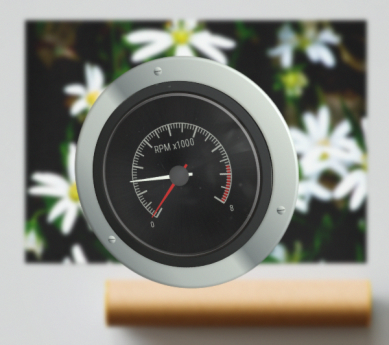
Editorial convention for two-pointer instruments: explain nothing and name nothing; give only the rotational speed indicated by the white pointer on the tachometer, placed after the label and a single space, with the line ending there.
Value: 1500 rpm
